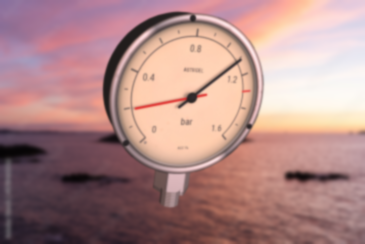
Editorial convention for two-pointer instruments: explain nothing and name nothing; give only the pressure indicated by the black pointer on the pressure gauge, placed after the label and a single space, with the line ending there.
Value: 1.1 bar
